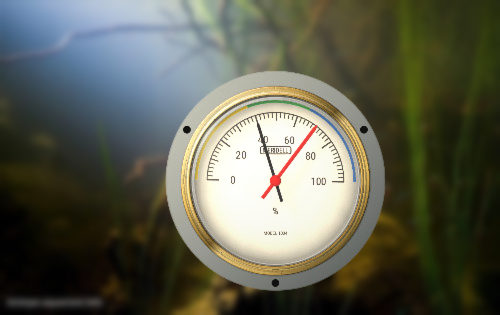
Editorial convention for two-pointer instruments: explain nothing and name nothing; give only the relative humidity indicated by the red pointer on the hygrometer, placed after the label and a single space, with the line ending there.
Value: 70 %
